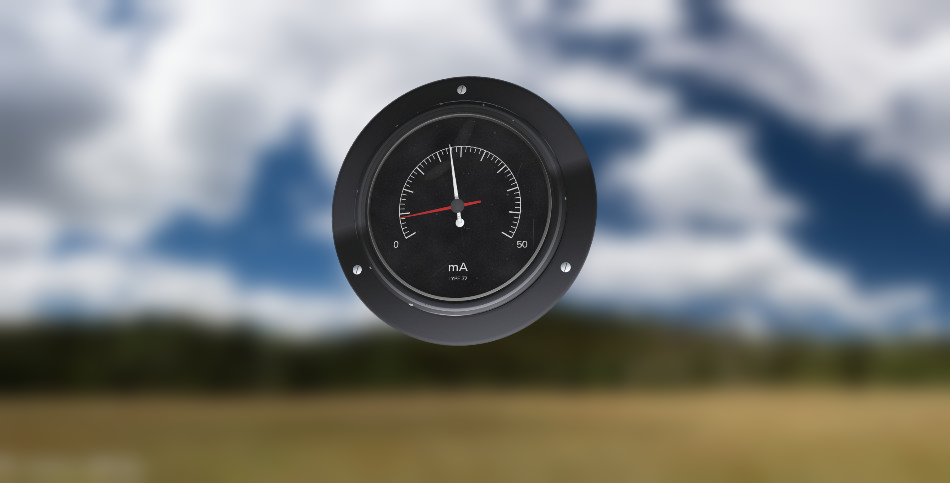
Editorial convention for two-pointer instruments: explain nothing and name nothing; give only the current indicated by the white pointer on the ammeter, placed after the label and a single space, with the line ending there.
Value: 23 mA
